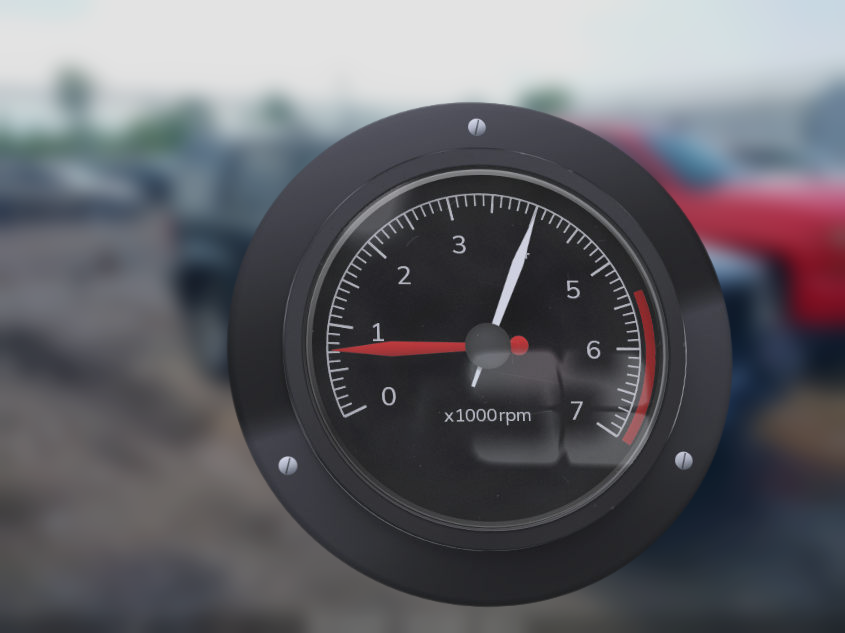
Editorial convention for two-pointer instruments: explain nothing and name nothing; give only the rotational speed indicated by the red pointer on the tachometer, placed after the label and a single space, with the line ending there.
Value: 700 rpm
